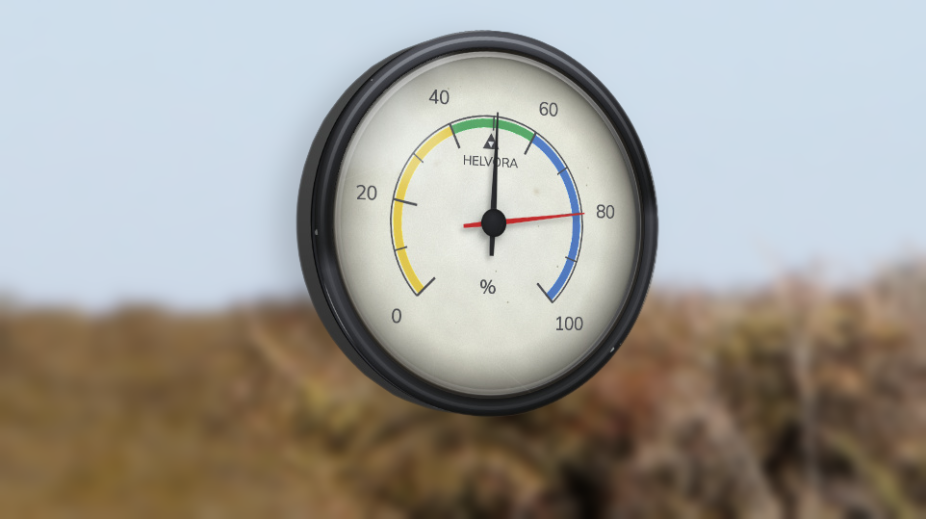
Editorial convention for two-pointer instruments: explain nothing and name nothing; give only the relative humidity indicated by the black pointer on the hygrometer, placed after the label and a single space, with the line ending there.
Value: 50 %
